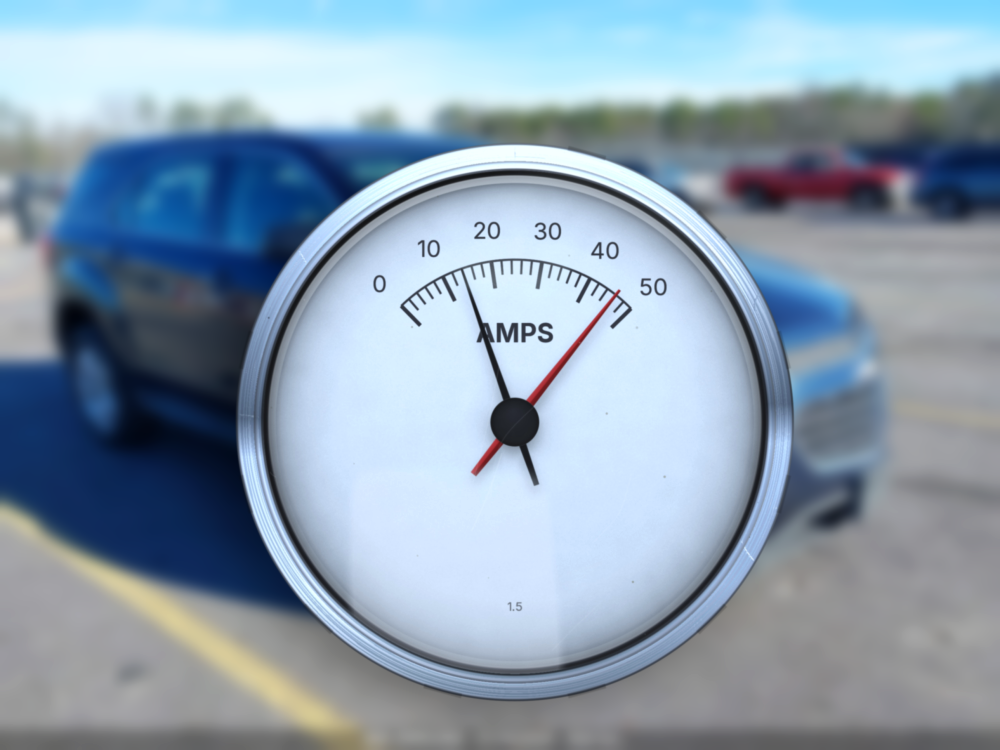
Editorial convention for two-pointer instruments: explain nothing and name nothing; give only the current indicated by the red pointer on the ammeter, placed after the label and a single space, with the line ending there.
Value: 46 A
